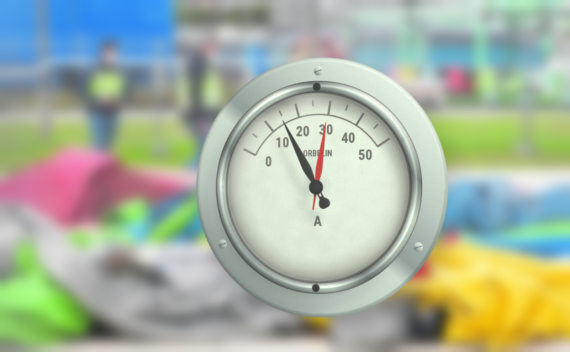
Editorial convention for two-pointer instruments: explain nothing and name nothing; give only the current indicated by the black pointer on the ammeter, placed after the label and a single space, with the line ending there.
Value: 15 A
